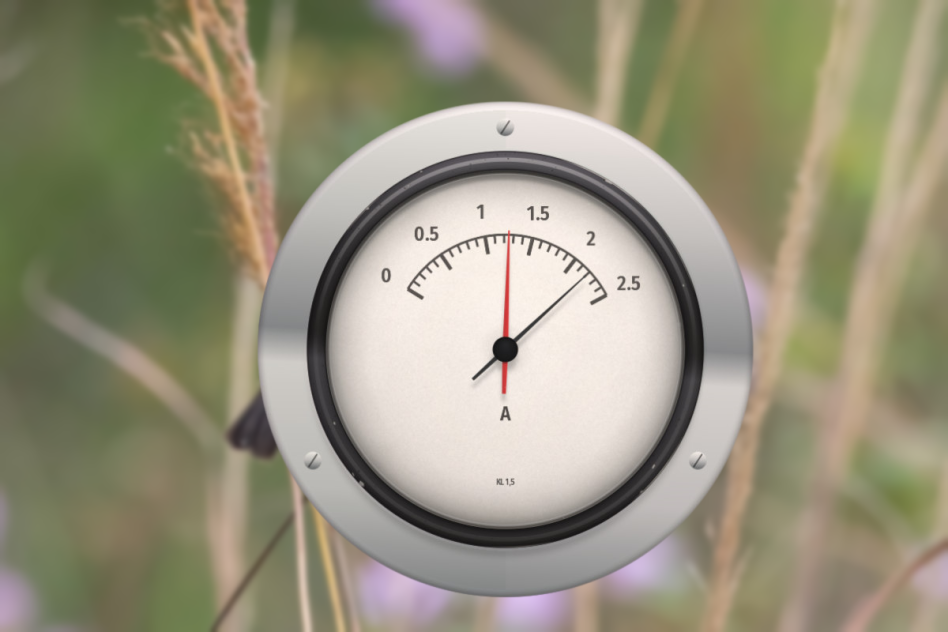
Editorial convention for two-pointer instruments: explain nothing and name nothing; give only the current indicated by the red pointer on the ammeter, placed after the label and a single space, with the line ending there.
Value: 1.25 A
